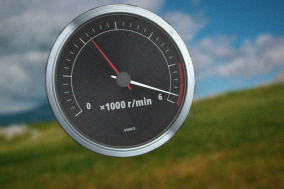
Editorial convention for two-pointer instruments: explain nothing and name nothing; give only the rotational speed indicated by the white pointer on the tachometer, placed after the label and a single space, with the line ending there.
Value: 5800 rpm
